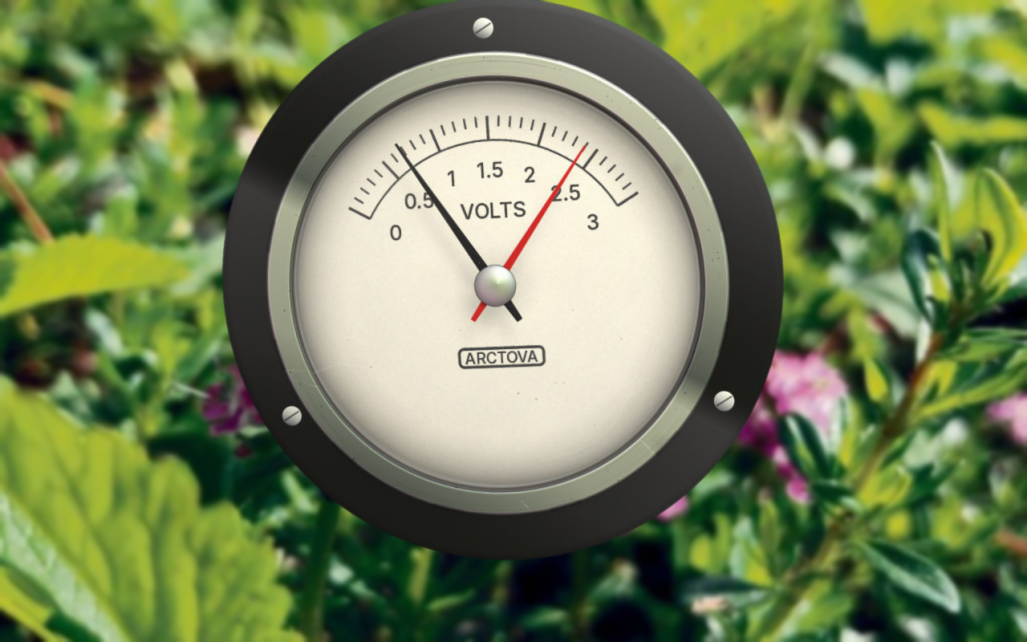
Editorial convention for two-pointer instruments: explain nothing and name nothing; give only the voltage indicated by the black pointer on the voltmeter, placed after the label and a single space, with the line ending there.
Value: 0.7 V
